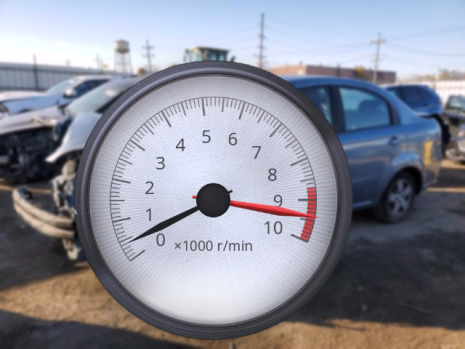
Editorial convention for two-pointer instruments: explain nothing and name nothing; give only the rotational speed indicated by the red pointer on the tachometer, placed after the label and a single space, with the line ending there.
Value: 9400 rpm
